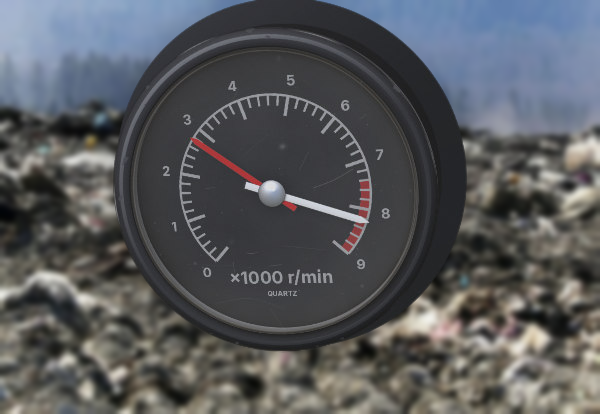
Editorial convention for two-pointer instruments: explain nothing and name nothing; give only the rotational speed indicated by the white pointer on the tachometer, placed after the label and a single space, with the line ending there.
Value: 8200 rpm
